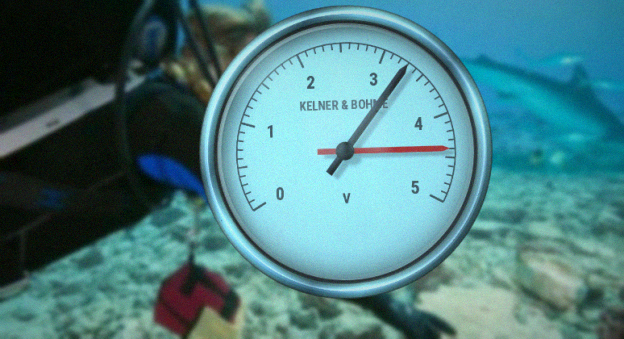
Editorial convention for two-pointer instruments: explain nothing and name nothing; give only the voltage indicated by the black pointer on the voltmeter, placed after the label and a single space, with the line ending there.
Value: 3.3 V
